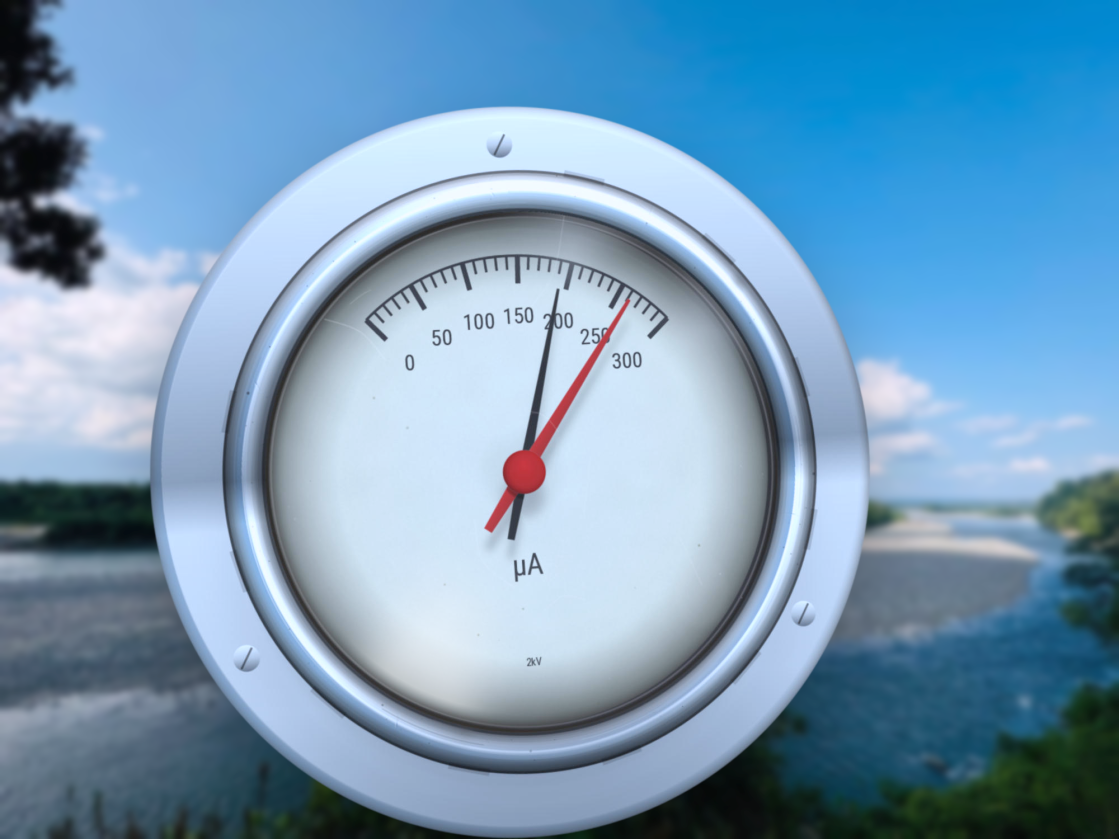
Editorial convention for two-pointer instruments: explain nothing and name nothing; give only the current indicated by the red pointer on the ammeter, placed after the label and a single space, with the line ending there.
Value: 260 µA
